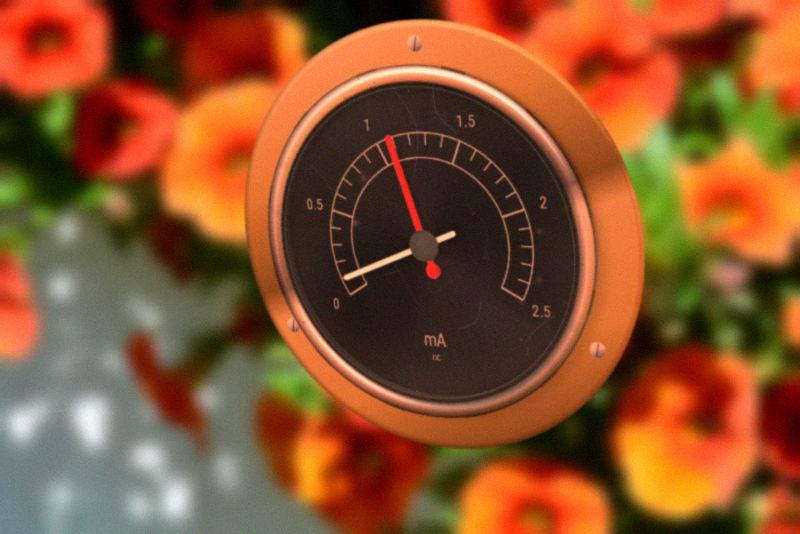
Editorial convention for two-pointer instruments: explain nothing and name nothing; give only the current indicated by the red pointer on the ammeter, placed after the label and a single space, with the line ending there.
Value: 1.1 mA
